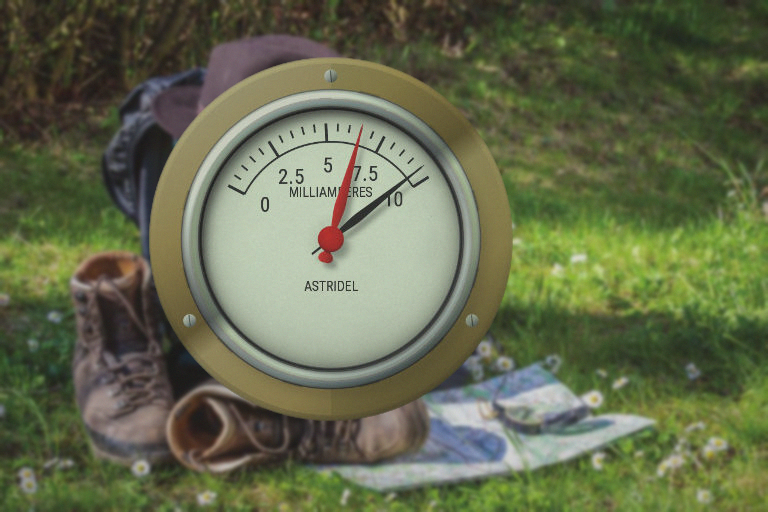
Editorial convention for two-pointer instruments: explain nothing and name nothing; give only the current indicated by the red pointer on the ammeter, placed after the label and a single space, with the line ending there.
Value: 6.5 mA
